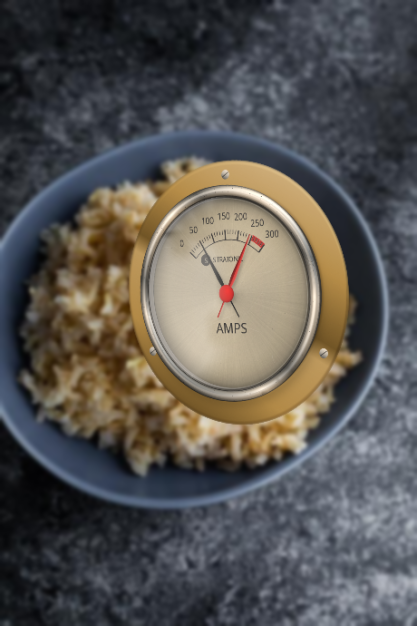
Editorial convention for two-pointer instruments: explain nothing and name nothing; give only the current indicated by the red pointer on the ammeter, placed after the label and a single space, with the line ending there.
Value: 250 A
